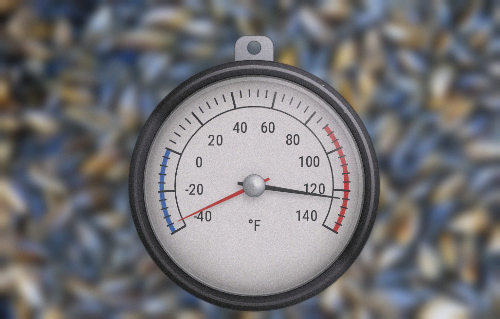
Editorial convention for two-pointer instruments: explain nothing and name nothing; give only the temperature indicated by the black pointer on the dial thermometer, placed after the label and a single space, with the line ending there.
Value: 124 °F
